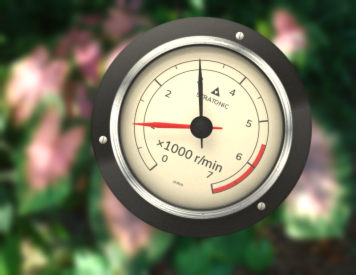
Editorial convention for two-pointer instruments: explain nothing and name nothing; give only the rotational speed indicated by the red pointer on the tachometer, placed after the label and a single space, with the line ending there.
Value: 1000 rpm
